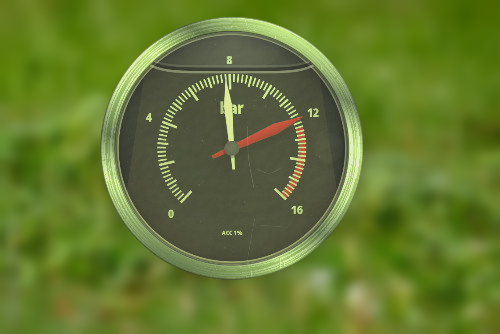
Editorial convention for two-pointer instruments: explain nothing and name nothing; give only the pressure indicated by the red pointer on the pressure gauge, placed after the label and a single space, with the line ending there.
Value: 12 bar
